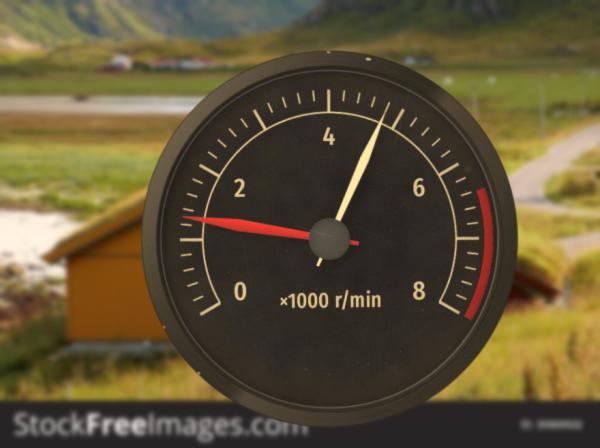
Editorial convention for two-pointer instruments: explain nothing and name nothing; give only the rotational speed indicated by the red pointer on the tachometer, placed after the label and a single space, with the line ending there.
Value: 1300 rpm
